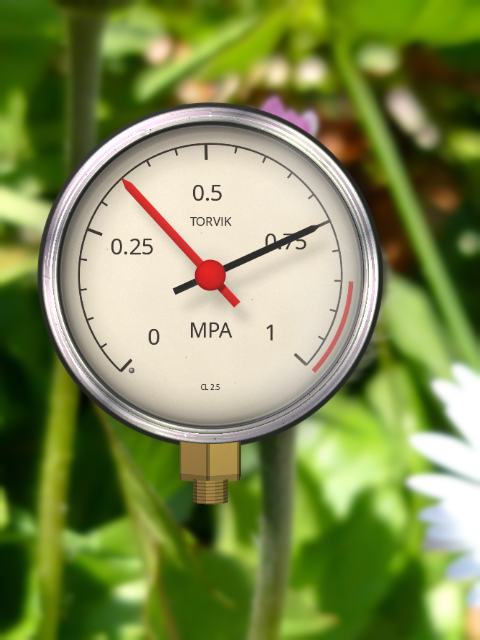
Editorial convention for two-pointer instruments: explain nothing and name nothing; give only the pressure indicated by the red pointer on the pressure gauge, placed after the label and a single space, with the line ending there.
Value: 0.35 MPa
